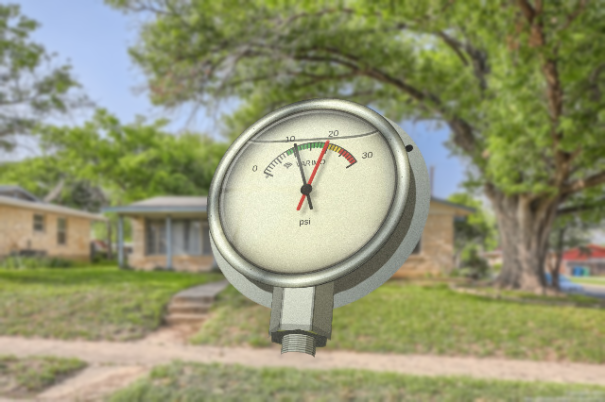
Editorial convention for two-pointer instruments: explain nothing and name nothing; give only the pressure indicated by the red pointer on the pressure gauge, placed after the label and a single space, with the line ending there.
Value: 20 psi
